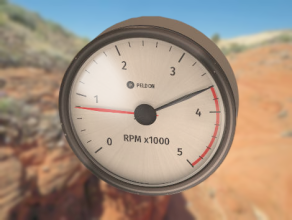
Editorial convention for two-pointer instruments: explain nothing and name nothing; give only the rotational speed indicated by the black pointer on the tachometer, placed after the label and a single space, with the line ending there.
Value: 3600 rpm
